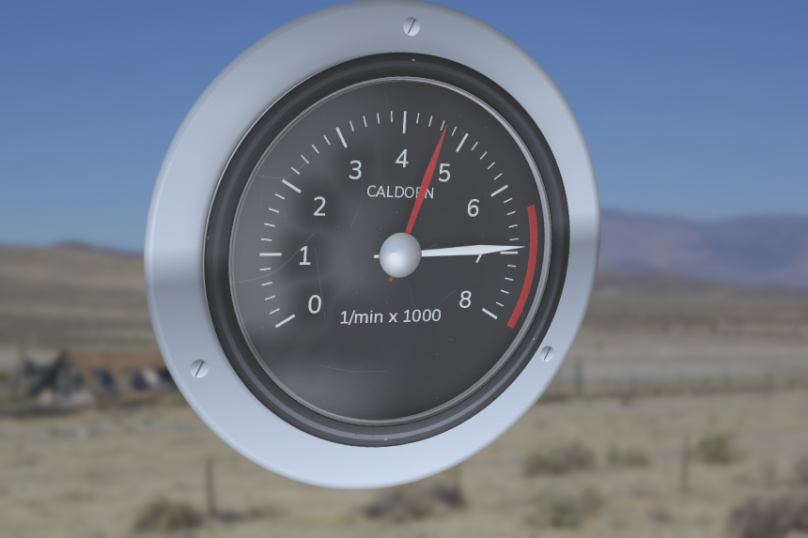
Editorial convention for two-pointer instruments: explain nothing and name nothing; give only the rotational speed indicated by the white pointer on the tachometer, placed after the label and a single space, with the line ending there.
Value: 6900 rpm
